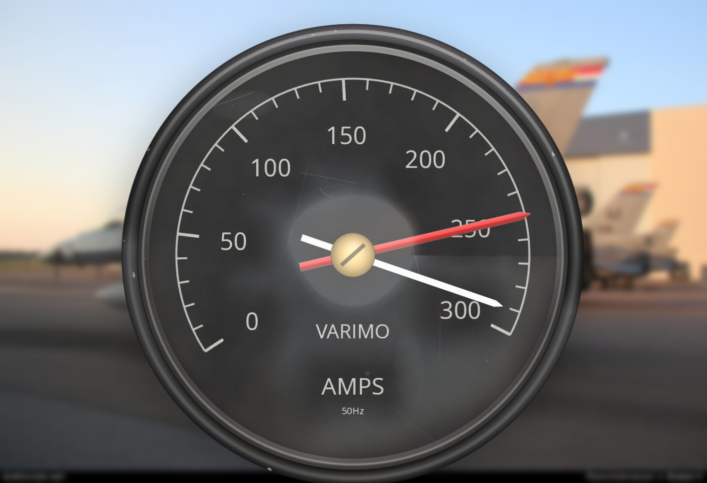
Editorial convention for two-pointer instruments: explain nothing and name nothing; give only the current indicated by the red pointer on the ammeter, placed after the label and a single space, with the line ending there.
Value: 250 A
